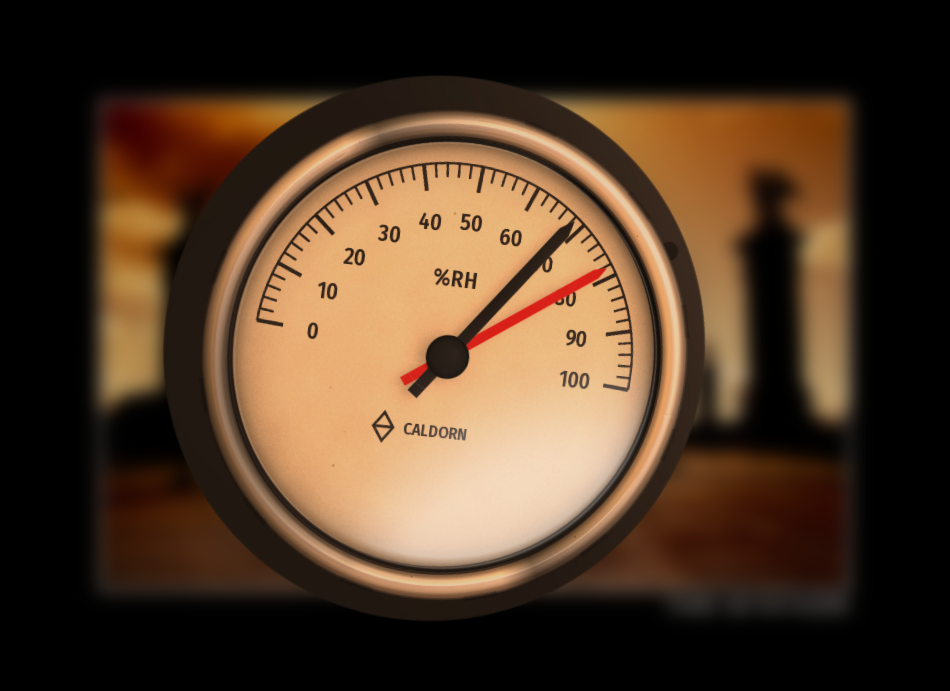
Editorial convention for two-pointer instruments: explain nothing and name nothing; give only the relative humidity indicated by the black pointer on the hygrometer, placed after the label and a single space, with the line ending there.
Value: 68 %
